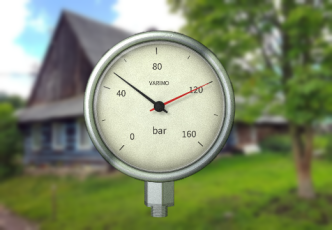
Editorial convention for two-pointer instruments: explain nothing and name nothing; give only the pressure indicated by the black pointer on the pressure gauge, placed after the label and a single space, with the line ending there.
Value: 50 bar
